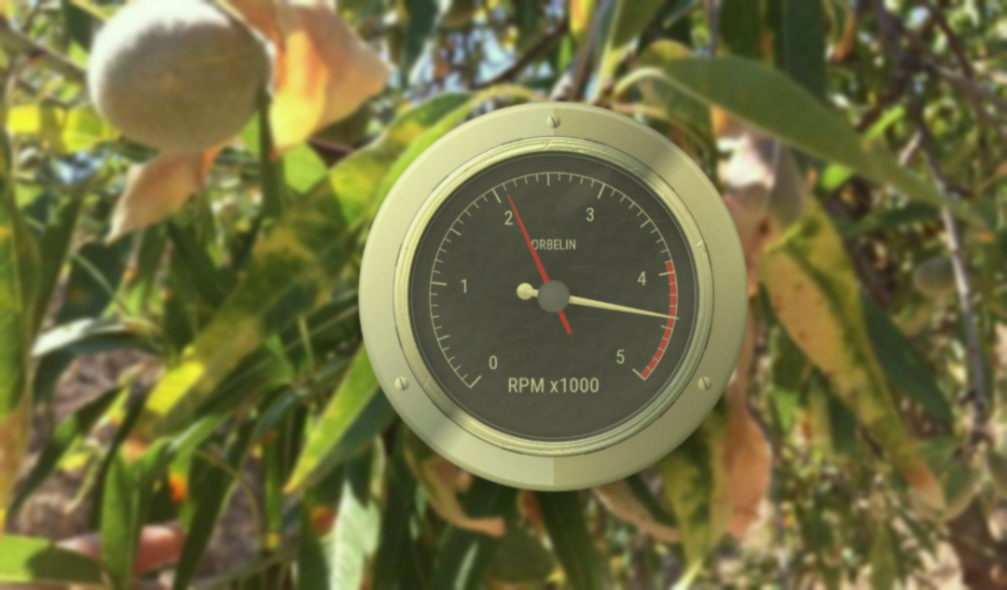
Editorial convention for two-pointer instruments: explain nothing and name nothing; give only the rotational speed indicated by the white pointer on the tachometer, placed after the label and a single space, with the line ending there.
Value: 4400 rpm
